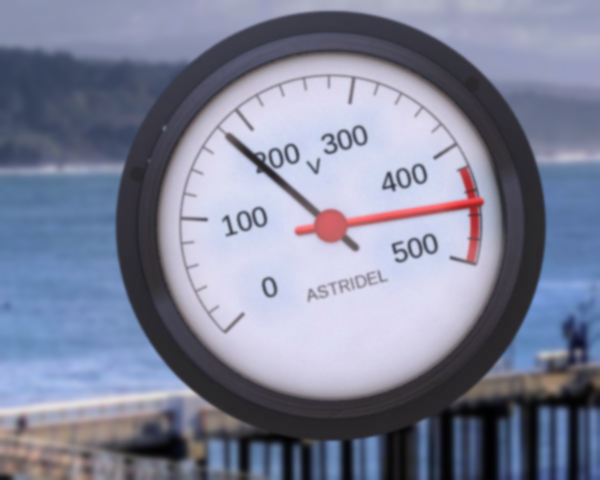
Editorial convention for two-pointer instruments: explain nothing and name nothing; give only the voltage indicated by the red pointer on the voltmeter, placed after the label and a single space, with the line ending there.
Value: 450 V
